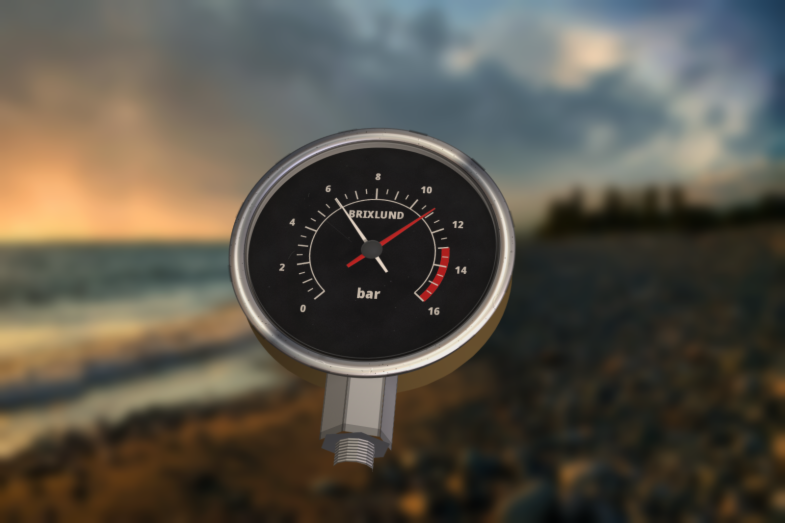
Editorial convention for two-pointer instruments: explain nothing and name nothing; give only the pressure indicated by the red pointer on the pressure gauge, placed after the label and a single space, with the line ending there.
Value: 11 bar
